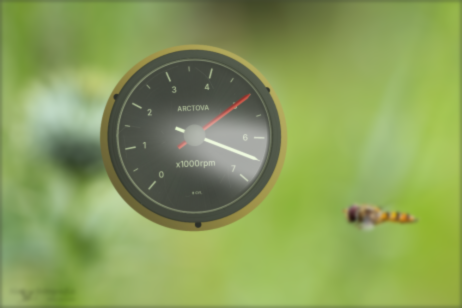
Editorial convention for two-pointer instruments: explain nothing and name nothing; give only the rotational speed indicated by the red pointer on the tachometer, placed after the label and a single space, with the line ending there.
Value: 5000 rpm
